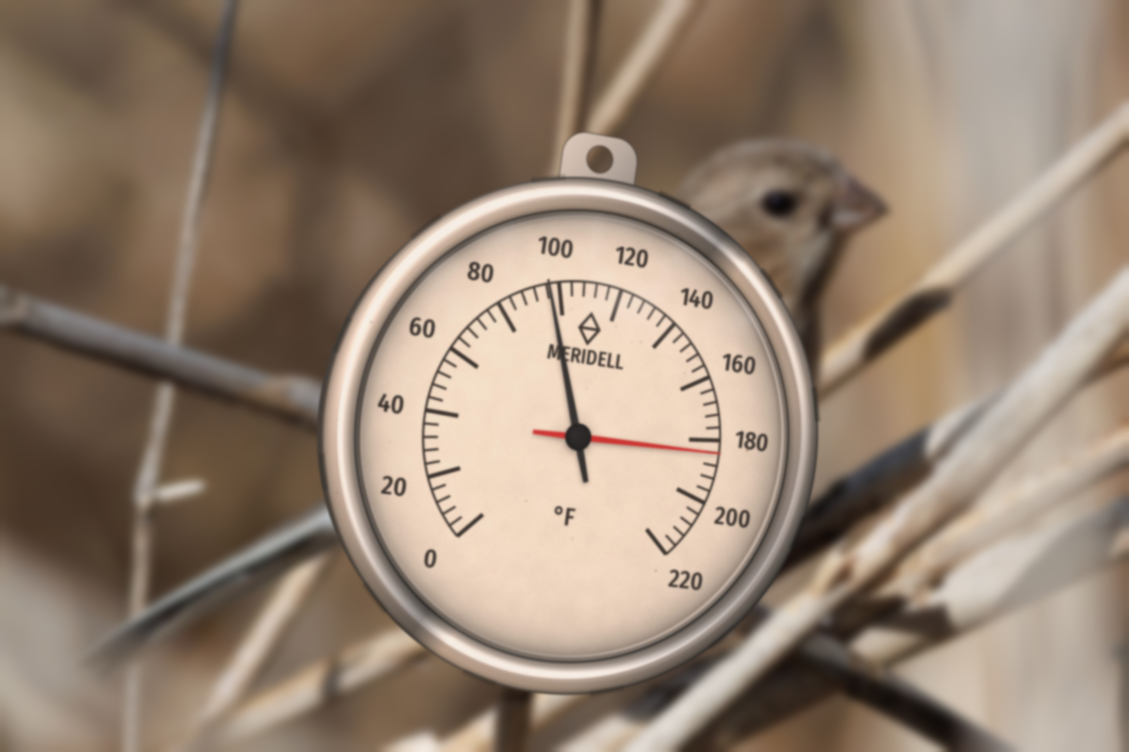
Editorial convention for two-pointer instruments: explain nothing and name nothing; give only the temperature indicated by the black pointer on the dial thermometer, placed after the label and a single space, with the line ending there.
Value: 96 °F
